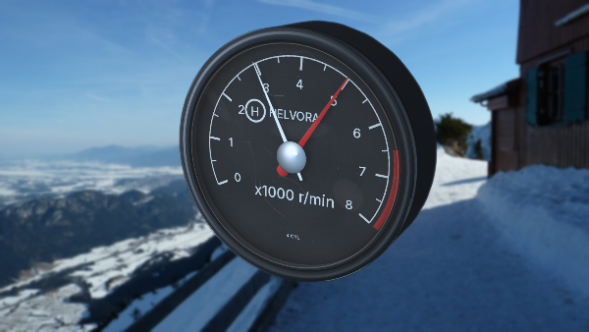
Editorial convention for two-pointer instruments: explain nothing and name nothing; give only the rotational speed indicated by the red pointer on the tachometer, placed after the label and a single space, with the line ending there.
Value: 5000 rpm
